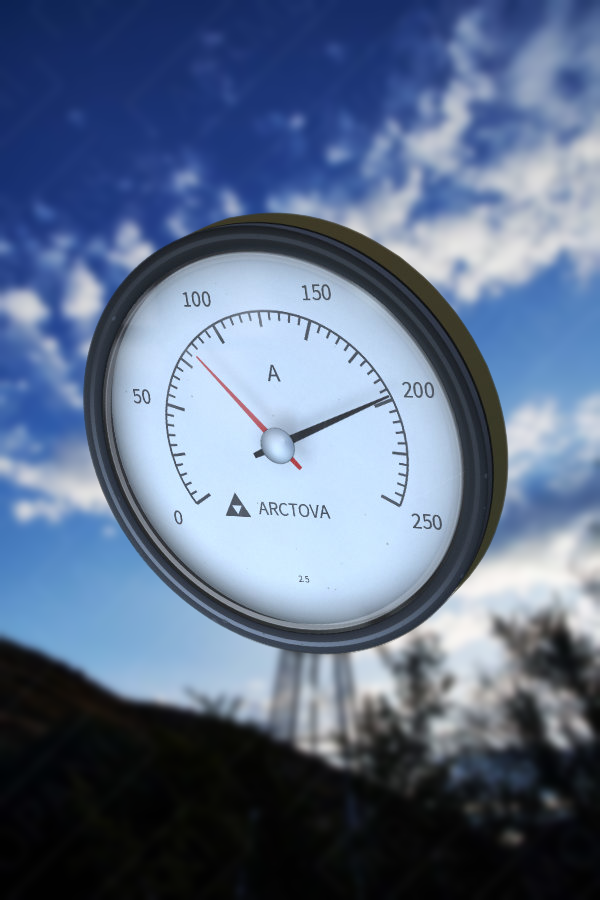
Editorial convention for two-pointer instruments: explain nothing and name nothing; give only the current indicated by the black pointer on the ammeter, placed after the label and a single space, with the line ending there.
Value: 197.5 A
